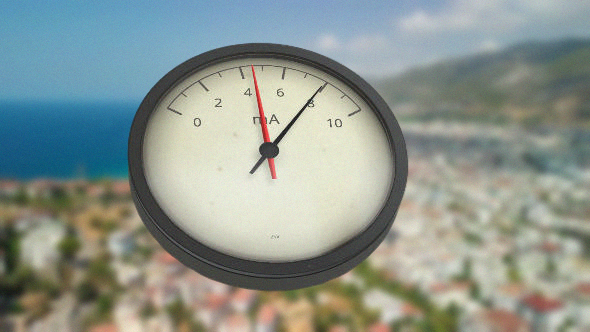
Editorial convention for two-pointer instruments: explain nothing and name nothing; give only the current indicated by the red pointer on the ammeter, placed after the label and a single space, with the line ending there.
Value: 4.5 mA
